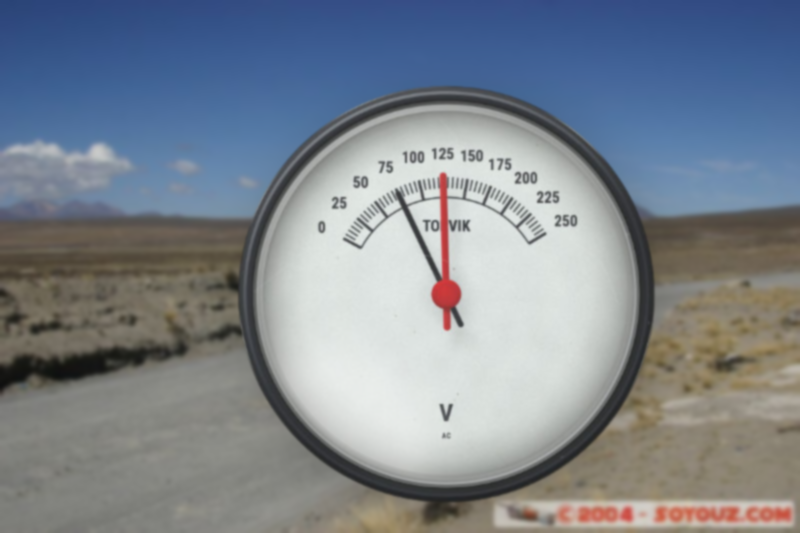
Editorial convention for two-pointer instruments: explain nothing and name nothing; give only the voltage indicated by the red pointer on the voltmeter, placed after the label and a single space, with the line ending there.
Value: 125 V
